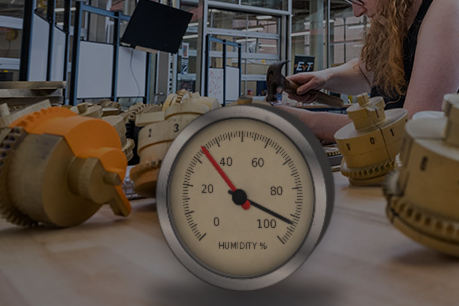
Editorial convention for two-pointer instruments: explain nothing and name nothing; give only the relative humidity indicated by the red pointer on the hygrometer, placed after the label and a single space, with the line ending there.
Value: 35 %
